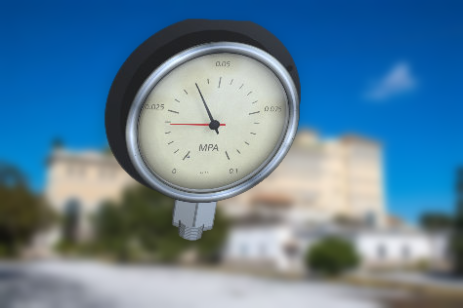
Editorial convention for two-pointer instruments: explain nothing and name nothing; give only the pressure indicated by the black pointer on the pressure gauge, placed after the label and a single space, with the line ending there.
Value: 0.04 MPa
